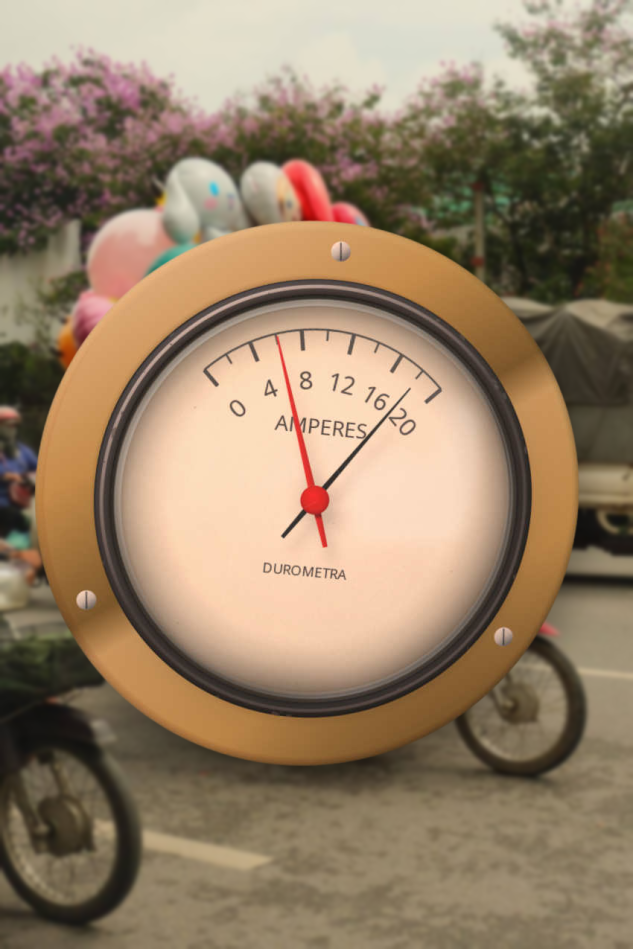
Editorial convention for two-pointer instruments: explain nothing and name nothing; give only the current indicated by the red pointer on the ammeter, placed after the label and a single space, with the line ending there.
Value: 6 A
